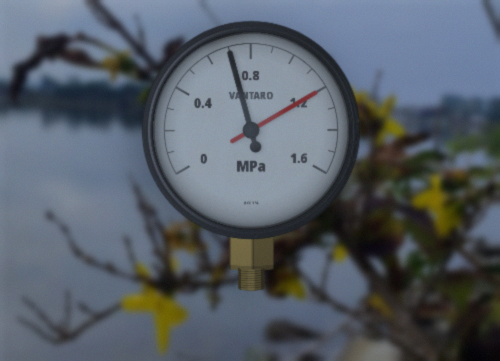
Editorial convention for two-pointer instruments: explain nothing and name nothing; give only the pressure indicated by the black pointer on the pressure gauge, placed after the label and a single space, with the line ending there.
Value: 0.7 MPa
